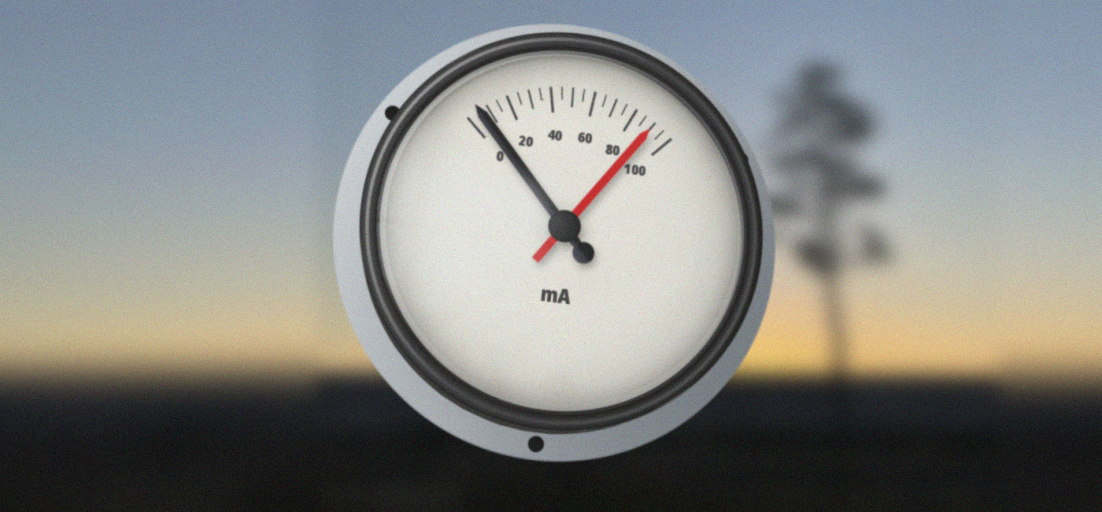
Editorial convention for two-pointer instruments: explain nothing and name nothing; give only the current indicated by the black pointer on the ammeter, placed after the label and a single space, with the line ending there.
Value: 5 mA
